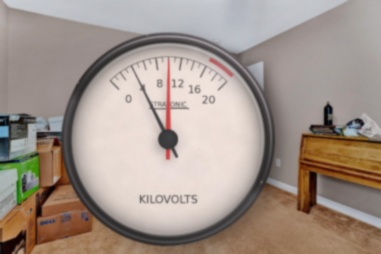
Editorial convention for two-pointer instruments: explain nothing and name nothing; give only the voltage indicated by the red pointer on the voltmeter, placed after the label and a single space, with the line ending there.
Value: 10 kV
